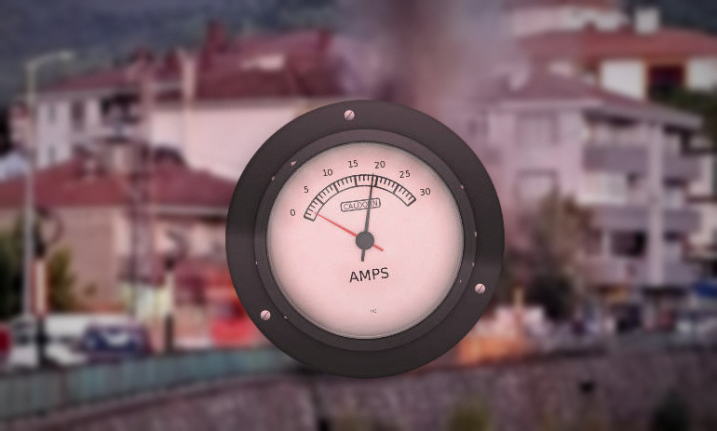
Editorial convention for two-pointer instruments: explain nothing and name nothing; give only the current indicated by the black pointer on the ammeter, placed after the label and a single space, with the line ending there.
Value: 19 A
